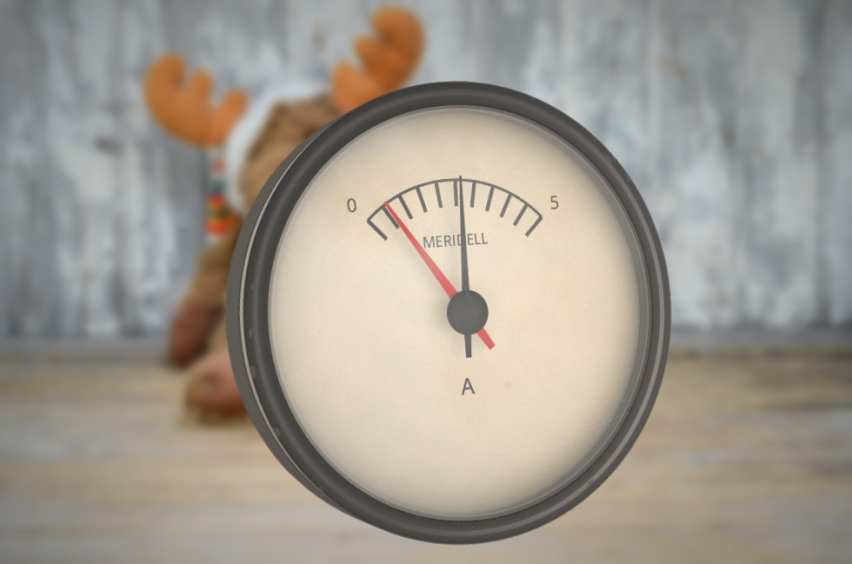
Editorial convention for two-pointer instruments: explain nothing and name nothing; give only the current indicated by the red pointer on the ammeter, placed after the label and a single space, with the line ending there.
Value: 0.5 A
